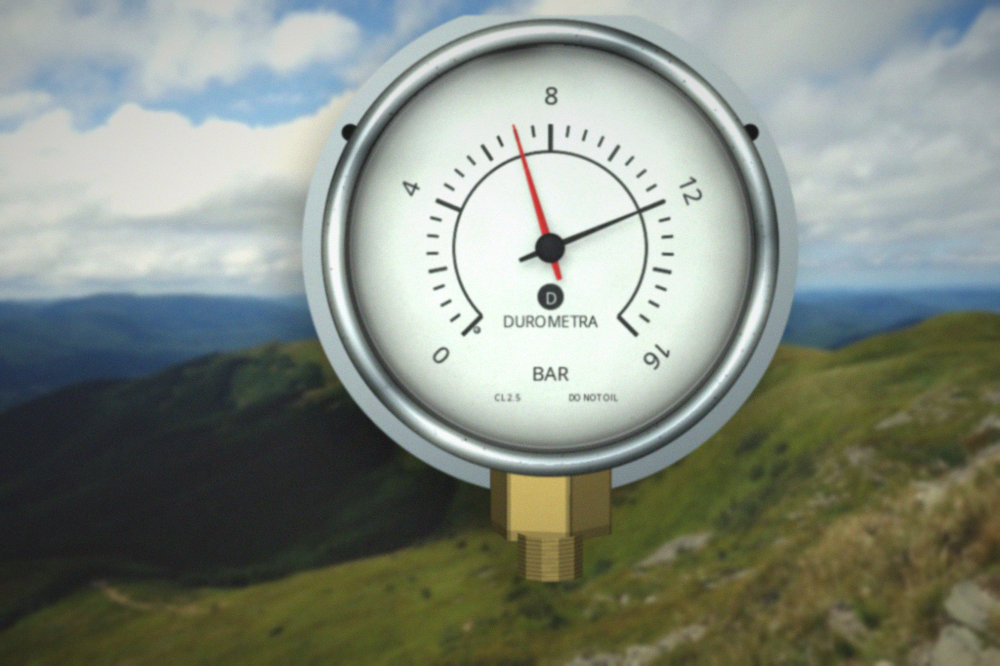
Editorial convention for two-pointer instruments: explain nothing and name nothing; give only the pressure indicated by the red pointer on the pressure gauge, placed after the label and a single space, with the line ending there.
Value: 7 bar
